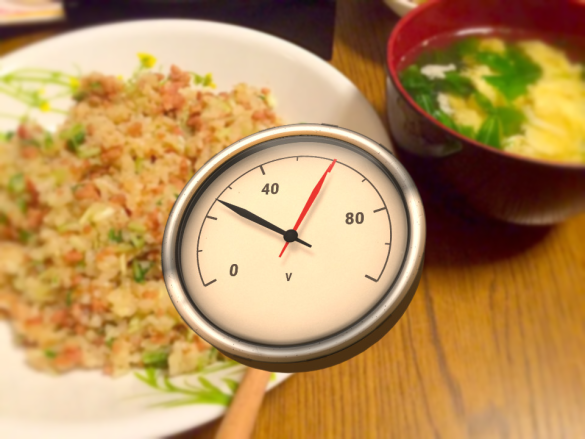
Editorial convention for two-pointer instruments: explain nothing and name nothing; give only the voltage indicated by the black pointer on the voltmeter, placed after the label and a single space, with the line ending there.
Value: 25 V
